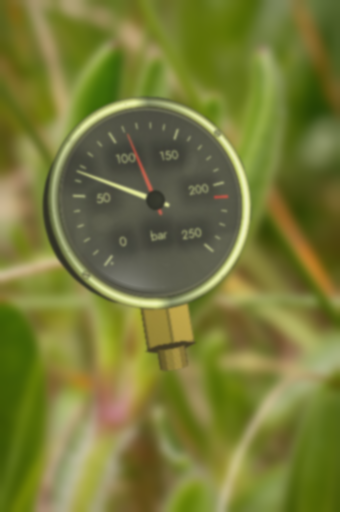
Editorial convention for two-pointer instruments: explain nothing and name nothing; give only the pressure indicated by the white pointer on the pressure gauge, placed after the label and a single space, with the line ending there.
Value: 65 bar
